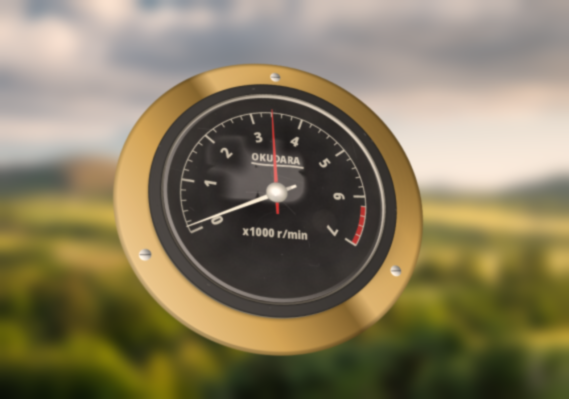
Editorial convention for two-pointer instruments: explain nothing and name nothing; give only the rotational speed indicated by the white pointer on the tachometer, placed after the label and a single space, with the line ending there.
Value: 100 rpm
